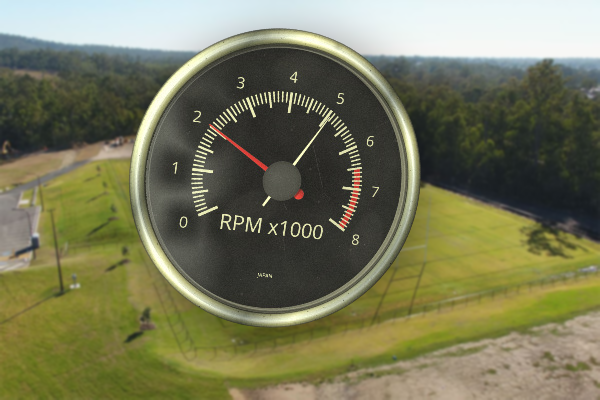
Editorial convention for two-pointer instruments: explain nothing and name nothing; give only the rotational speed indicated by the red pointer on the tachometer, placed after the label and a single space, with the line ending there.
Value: 2000 rpm
